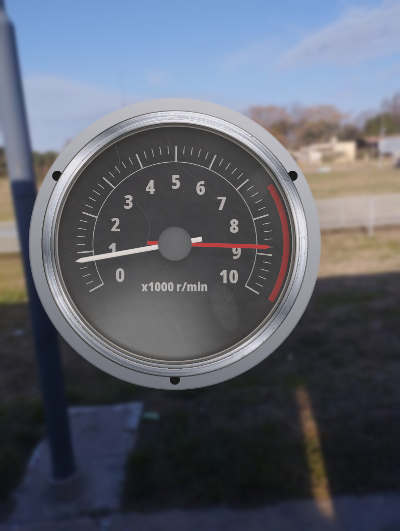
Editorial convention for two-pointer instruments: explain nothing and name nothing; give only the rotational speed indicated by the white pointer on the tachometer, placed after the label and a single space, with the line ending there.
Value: 800 rpm
